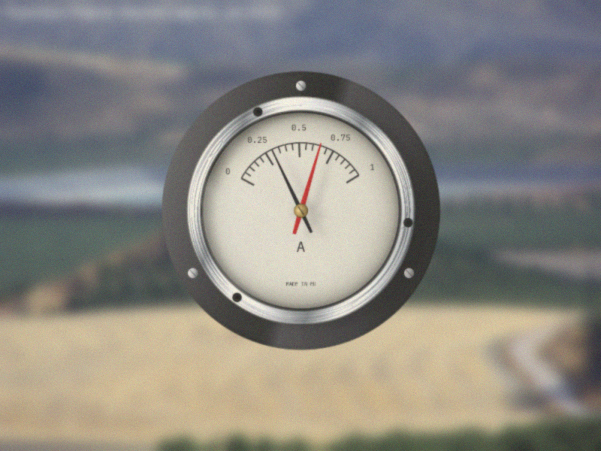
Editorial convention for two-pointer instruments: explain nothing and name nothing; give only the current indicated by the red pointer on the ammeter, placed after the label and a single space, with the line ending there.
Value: 0.65 A
